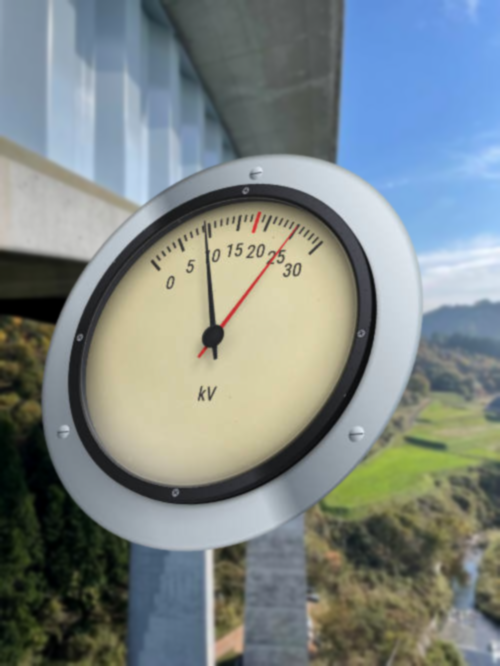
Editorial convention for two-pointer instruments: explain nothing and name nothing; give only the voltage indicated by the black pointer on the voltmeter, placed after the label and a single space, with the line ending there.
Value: 10 kV
